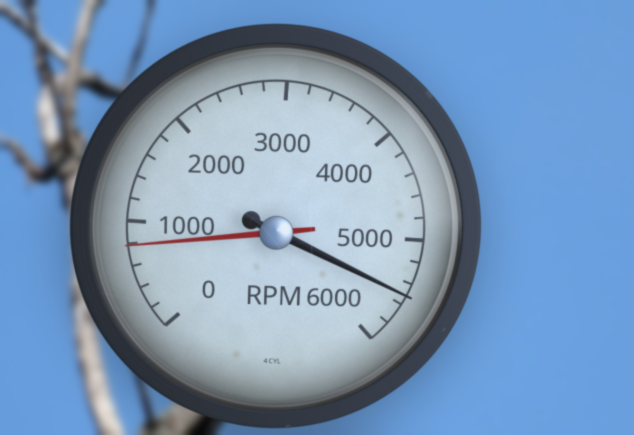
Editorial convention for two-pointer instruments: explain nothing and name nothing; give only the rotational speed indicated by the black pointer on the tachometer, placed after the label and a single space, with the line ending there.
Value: 5500 rpm
